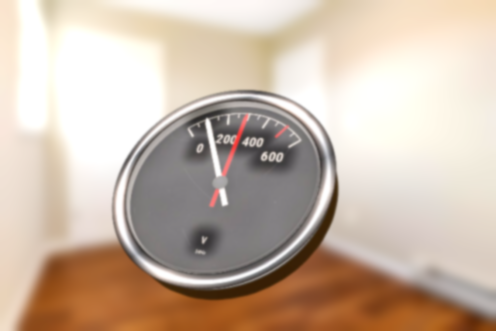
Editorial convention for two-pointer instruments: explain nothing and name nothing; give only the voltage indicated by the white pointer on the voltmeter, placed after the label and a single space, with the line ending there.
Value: 100 V
